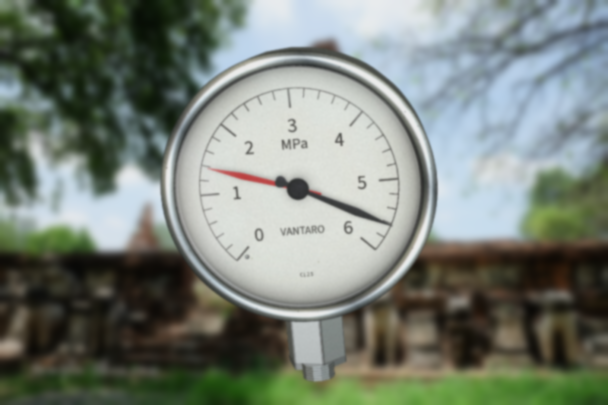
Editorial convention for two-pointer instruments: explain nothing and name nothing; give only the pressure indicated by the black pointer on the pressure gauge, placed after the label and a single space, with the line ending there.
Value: 5.6 MPa
